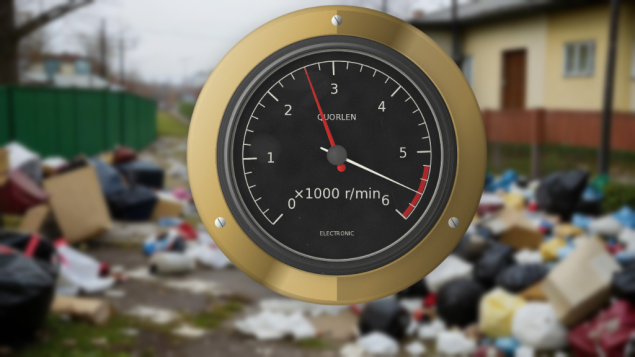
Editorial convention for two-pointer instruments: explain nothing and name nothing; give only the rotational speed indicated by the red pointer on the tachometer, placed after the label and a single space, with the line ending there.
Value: 2600 rpm
